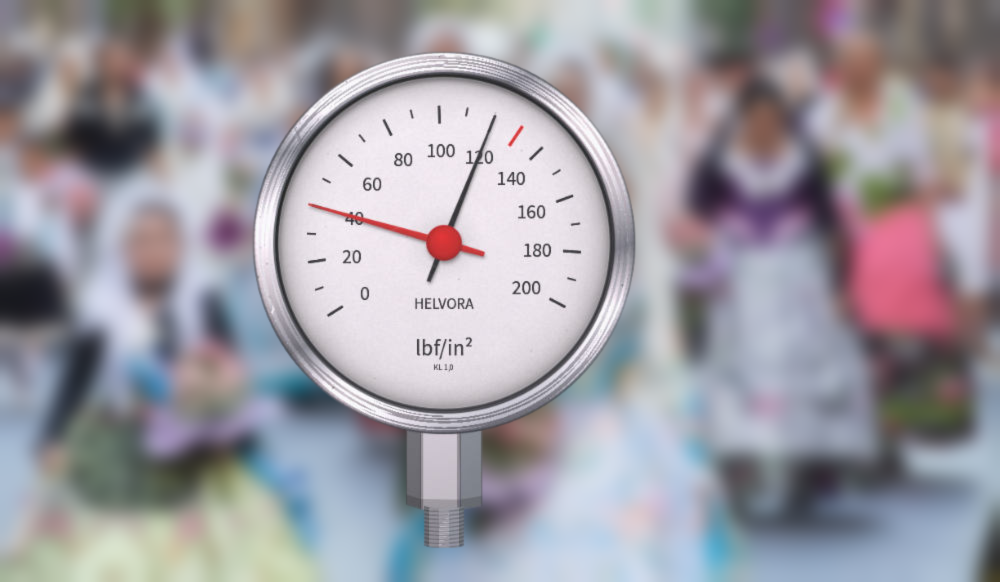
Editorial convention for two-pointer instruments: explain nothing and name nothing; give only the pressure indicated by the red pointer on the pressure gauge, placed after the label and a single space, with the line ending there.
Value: 40 psi
